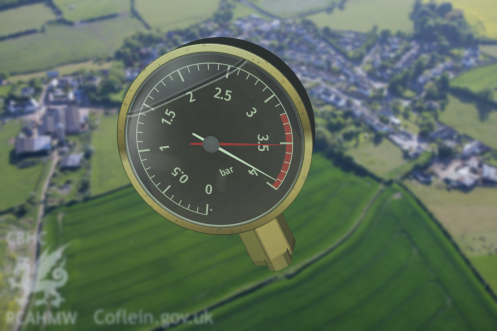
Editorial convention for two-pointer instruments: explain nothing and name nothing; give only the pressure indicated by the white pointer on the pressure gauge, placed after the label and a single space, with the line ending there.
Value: 3.9 bar
